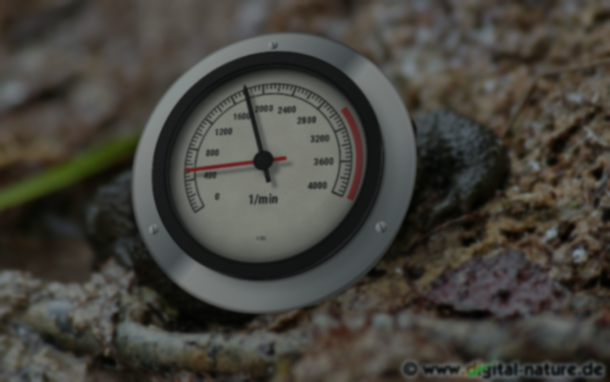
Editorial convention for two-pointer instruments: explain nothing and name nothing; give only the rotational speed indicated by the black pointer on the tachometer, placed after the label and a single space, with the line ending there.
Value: 1800 rpm
